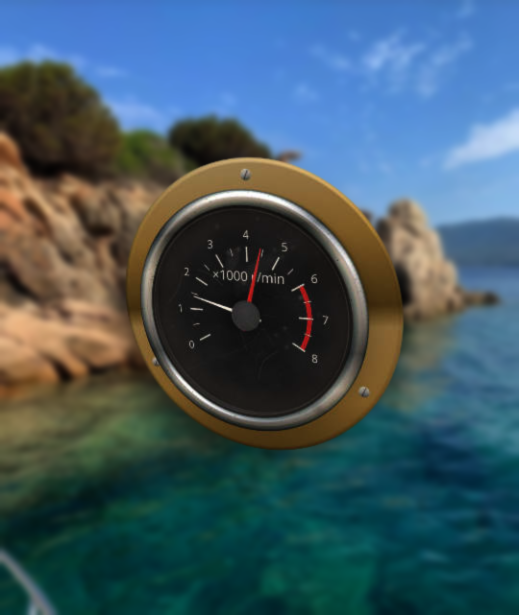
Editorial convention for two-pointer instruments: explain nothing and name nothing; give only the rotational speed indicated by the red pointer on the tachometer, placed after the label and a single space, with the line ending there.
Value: 4500 rpm
